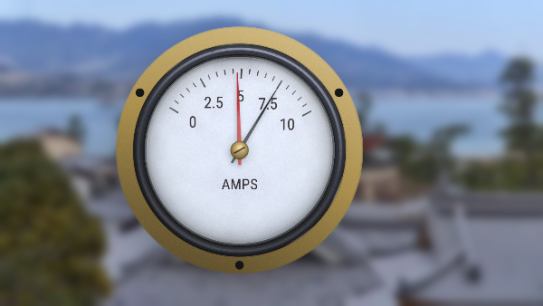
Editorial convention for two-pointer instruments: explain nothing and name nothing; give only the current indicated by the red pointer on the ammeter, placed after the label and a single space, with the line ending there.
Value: 4.75 A
